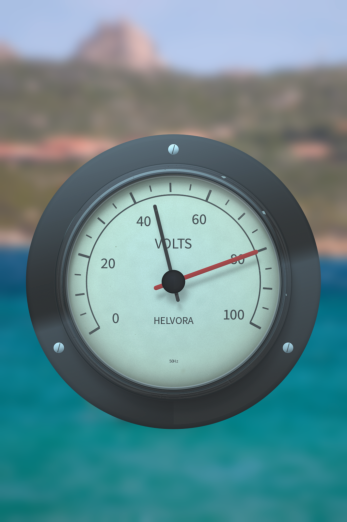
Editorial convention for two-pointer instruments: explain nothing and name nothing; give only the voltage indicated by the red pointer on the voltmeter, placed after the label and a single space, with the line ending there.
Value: 80 V
